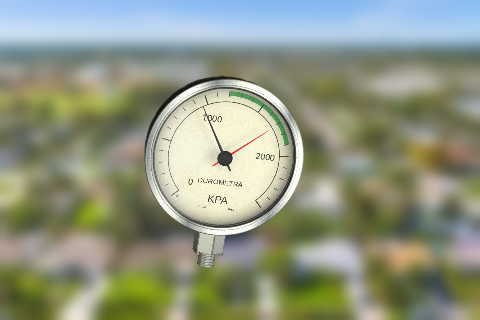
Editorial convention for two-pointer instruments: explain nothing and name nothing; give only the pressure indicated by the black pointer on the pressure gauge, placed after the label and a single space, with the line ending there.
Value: 950 kPa
